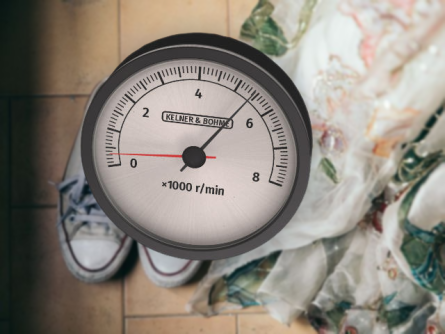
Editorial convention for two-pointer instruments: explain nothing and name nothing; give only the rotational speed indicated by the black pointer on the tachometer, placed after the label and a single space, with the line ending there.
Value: 5400 rpm
